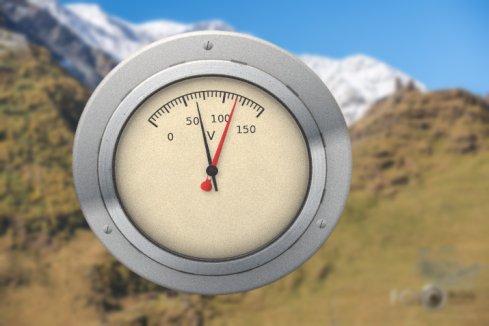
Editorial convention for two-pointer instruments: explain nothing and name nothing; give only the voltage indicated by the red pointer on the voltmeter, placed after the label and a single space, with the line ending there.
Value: 115 V
